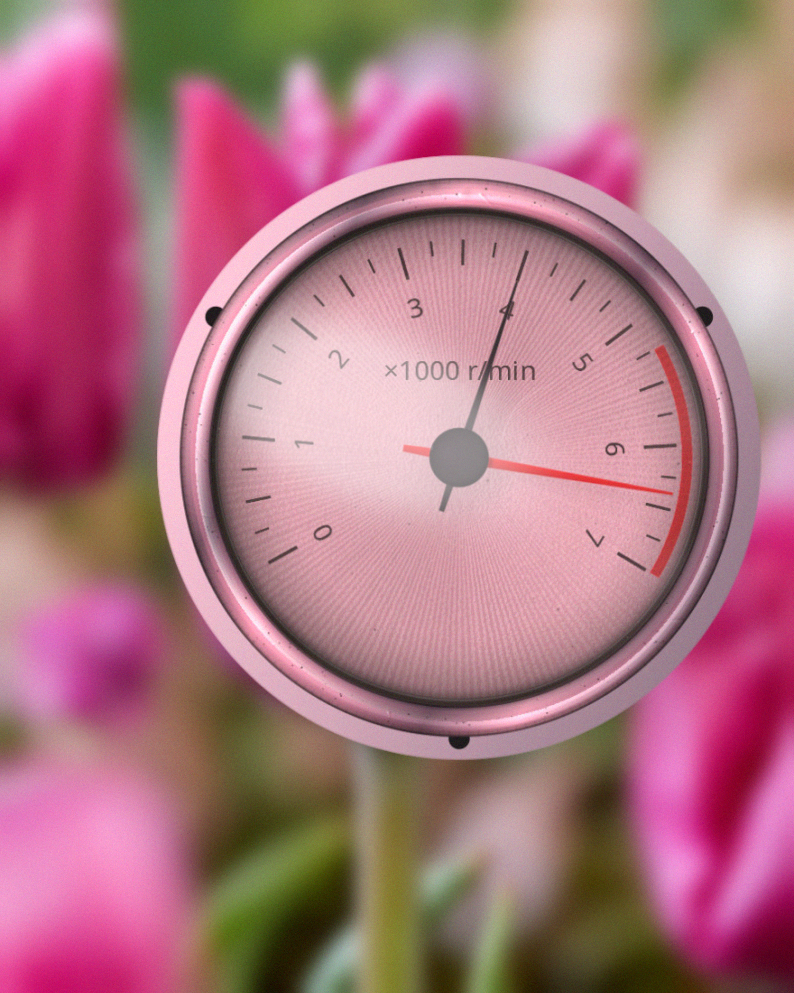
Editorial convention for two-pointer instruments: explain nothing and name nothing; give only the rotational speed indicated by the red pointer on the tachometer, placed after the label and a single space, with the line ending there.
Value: 6375 rpm
